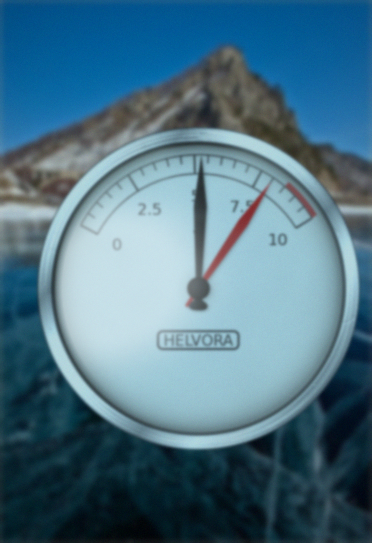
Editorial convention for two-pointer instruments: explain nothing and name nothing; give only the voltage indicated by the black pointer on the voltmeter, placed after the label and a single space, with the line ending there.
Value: 5.25 V
